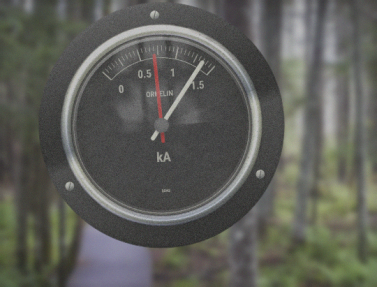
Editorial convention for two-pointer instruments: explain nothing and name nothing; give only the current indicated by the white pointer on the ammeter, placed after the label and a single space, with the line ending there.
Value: 1.35 kA
